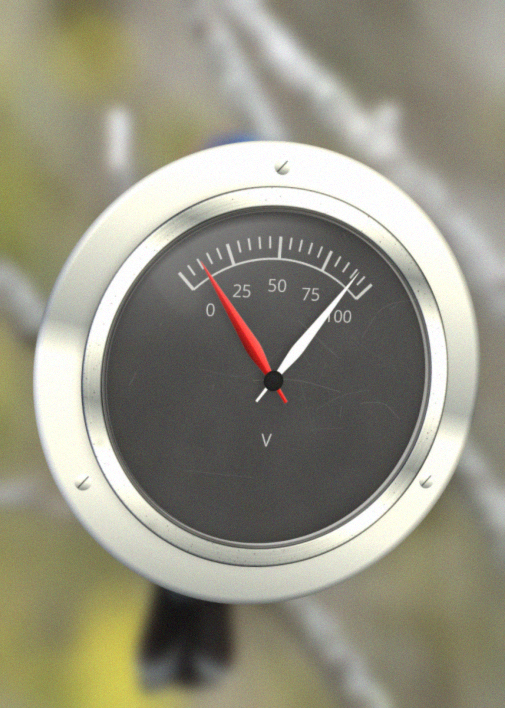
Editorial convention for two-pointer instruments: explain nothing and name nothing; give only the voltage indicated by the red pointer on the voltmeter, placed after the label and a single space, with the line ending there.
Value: 10 V
